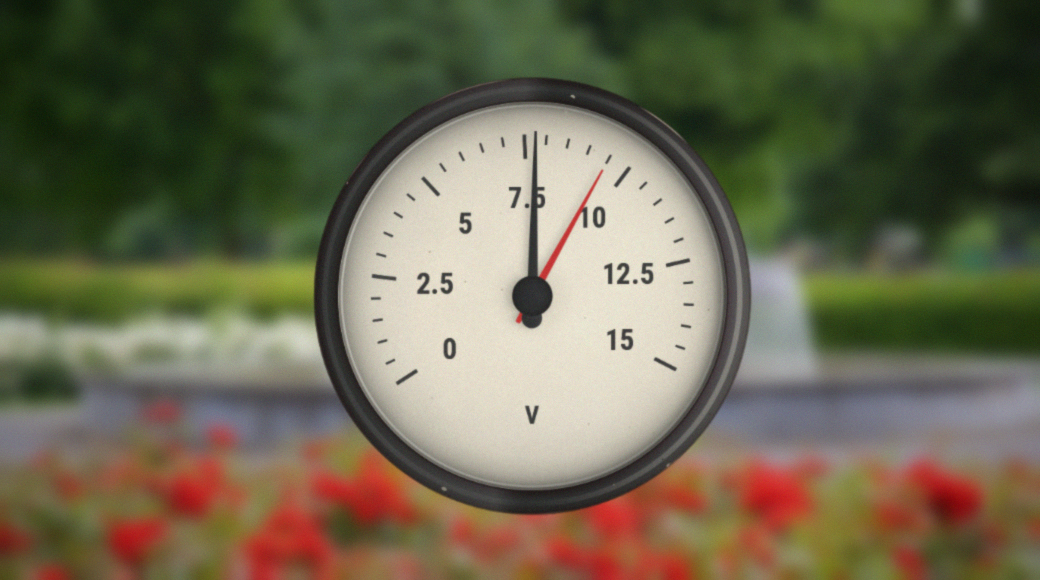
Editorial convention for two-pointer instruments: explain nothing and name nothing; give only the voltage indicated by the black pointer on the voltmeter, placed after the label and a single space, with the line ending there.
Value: 7.75 V
